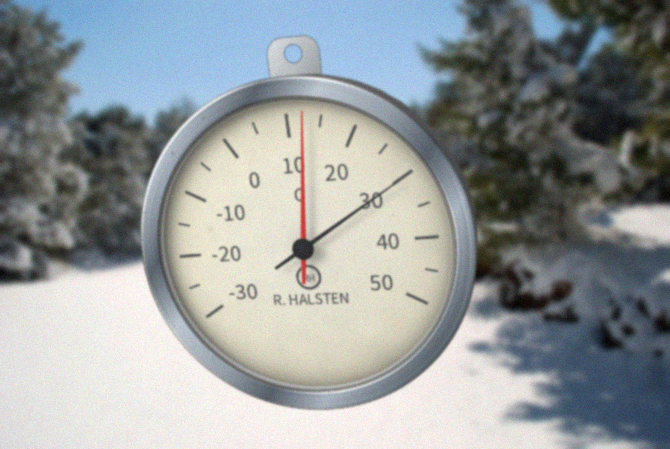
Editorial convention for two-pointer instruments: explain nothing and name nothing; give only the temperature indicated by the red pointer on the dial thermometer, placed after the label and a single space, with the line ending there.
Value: 12.5 °C
